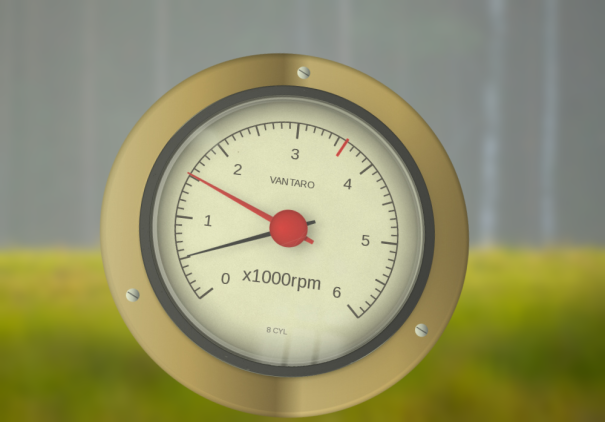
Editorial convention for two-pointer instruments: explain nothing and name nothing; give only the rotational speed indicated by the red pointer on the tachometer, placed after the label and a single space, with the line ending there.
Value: 1500 rpm
